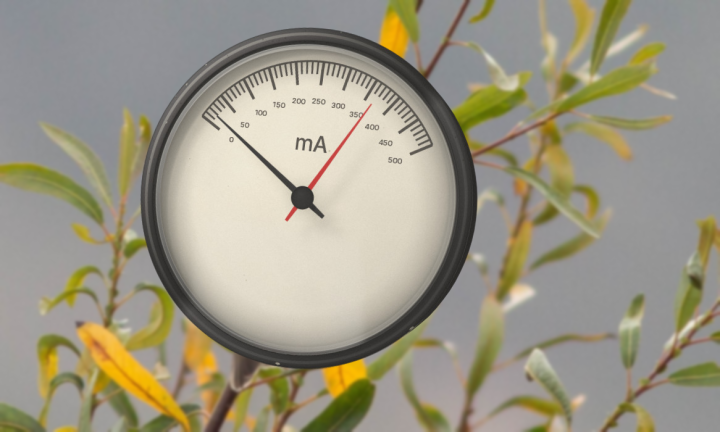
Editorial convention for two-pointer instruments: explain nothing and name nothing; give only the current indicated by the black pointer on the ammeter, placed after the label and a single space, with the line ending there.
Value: 20 mA
